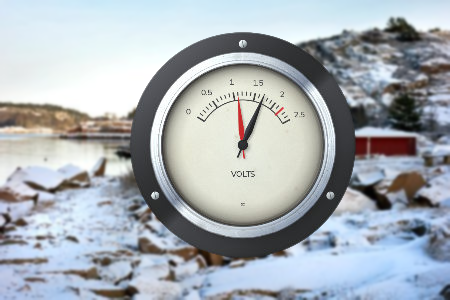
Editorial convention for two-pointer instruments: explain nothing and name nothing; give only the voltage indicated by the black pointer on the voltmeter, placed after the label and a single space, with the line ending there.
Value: 1.7 V
